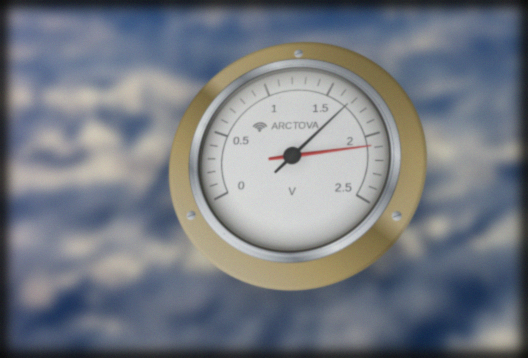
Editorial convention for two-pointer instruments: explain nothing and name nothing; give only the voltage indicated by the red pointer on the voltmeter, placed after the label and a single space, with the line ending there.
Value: 2.1 V
